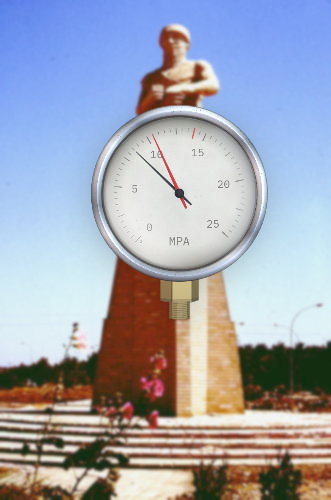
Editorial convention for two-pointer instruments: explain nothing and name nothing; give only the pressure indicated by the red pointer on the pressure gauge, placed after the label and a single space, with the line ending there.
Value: 10.5 MPa
